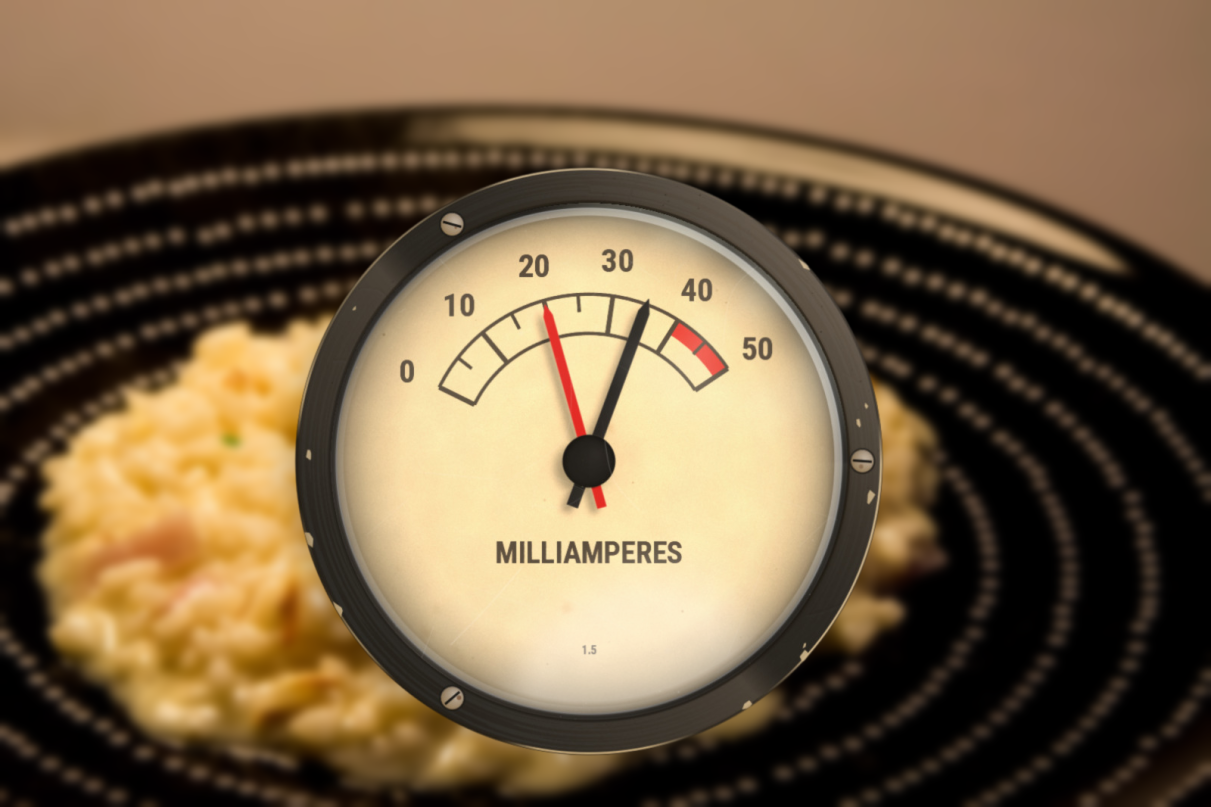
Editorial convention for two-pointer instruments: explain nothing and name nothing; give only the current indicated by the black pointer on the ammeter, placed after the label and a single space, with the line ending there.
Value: 35 mA
